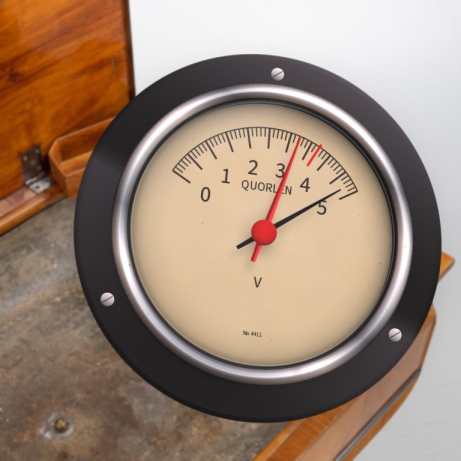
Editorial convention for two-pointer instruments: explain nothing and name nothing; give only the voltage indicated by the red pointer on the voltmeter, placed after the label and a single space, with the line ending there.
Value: 3.2 V
